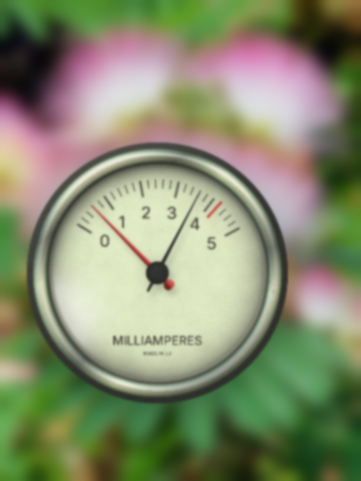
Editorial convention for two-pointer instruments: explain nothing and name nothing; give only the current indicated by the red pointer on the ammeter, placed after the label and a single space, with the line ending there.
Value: 0.6 mA
